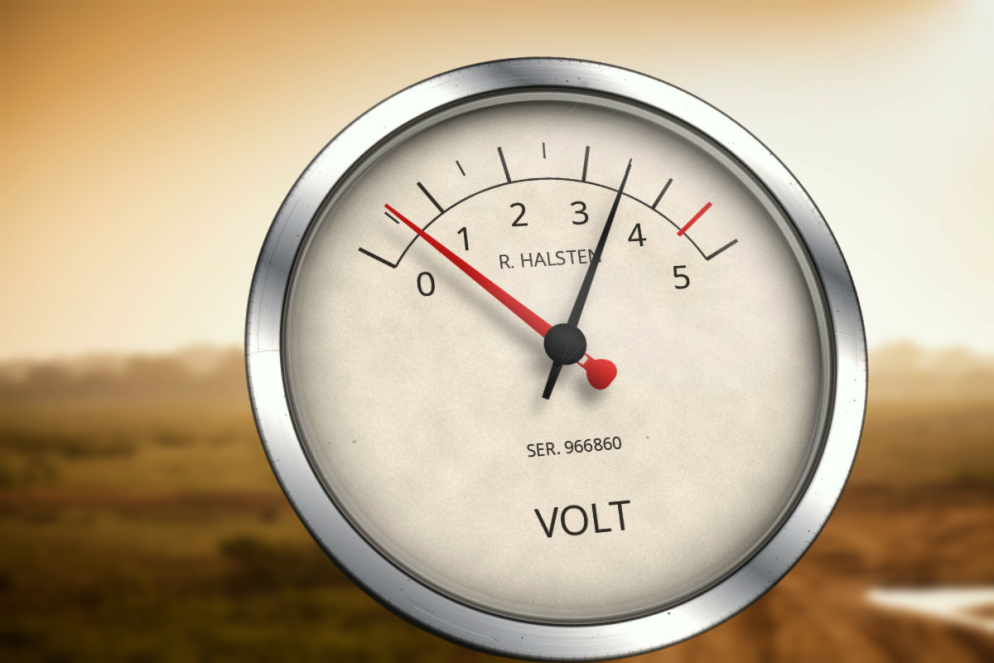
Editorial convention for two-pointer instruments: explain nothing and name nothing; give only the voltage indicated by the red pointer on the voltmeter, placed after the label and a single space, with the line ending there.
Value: 0.5 V
